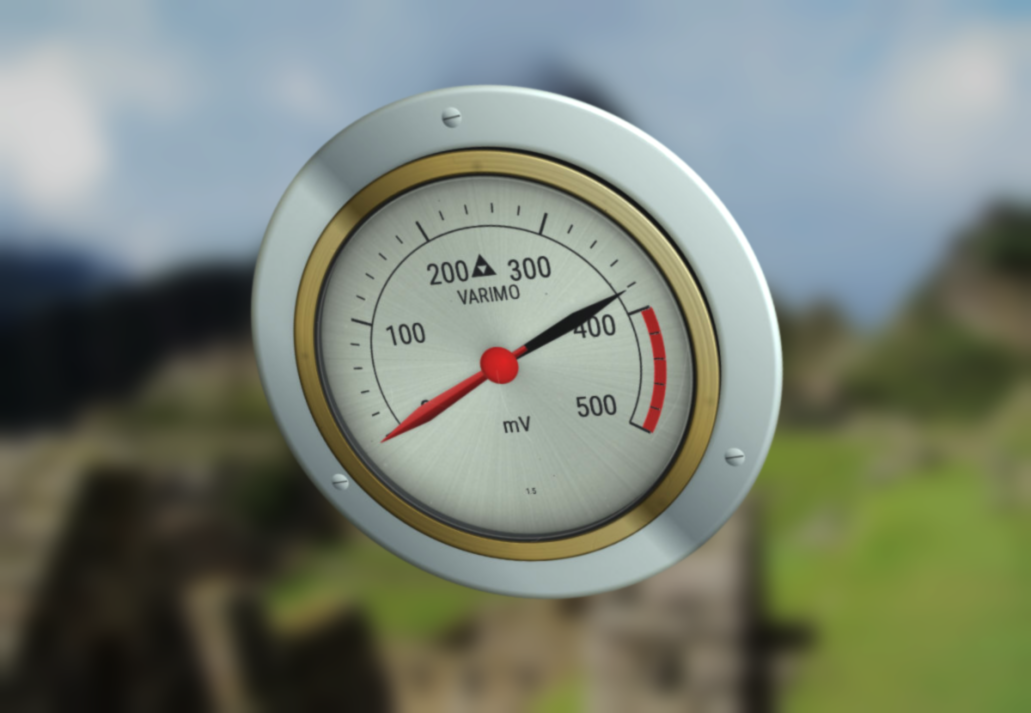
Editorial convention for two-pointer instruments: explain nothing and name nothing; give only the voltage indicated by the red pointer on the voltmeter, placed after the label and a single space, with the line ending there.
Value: 0 mV
